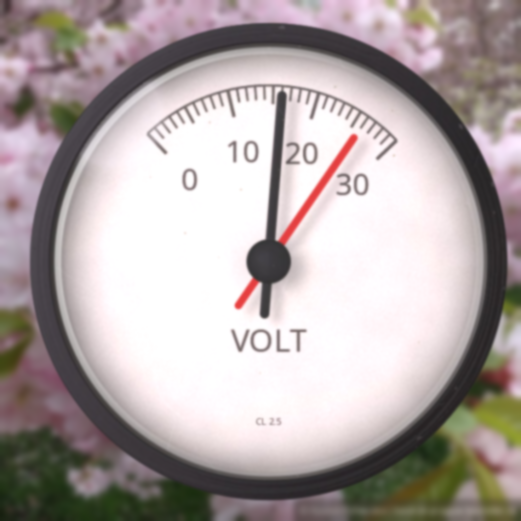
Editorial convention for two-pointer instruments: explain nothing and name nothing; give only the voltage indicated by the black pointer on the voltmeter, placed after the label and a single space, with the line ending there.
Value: 16 V
